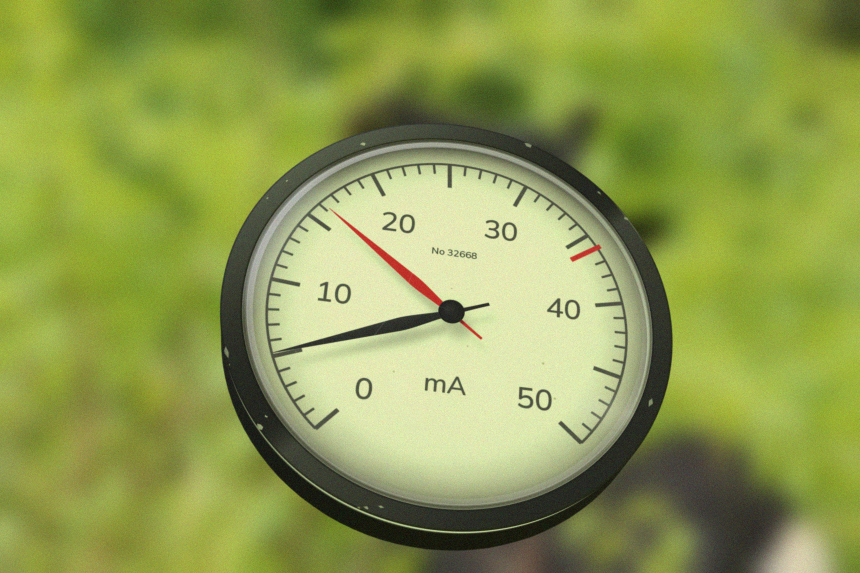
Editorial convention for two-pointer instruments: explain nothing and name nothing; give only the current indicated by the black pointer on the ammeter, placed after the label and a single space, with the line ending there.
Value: 5 mA
